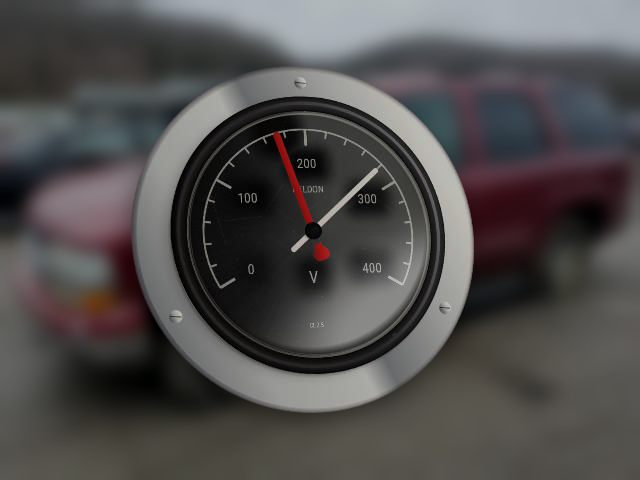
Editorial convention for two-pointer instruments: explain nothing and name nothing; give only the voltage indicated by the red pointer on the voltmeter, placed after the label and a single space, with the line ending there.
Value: 170 V
